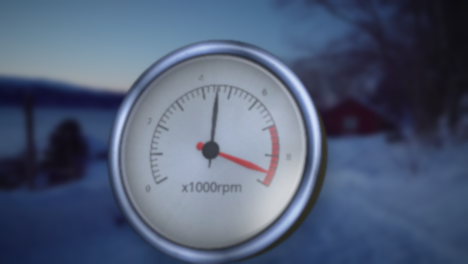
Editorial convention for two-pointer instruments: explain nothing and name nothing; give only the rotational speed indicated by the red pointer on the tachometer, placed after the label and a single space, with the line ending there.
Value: 8600 rpm
